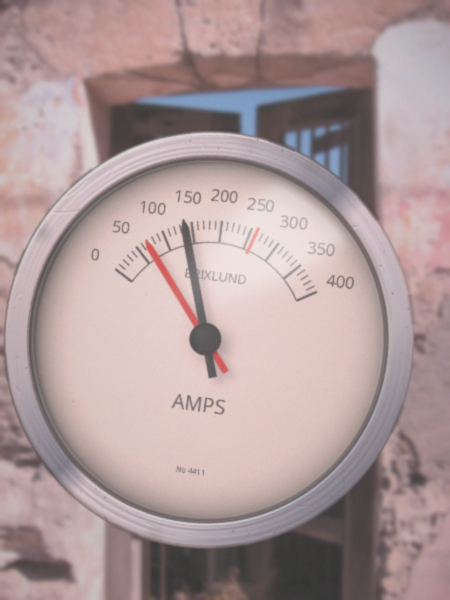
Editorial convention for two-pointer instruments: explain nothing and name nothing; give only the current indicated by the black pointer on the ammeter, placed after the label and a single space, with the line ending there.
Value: 140 A
